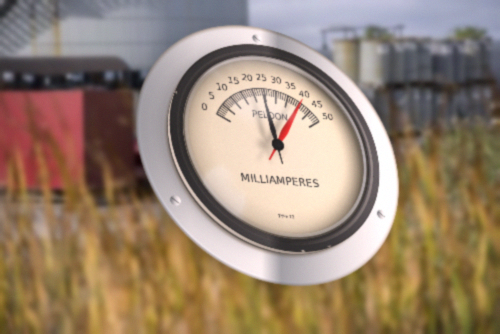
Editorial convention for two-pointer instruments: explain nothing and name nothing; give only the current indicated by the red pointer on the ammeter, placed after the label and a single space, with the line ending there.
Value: 40 mA
